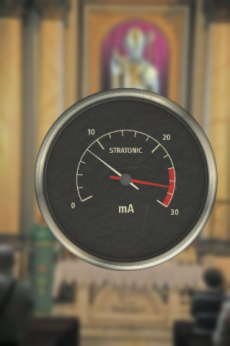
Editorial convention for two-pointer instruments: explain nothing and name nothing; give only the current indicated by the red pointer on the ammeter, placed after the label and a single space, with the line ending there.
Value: 27 mA
